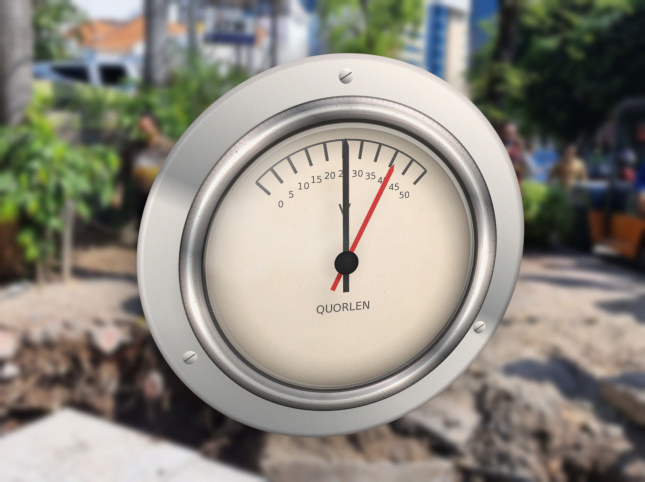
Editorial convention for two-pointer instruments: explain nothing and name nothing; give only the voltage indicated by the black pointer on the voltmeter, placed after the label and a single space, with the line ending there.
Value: 25 V
